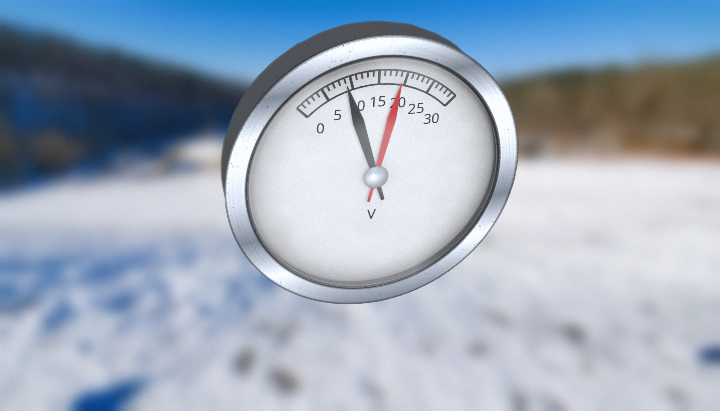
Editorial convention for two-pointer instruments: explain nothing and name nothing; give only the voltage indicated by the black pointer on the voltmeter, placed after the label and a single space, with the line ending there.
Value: 9 V
